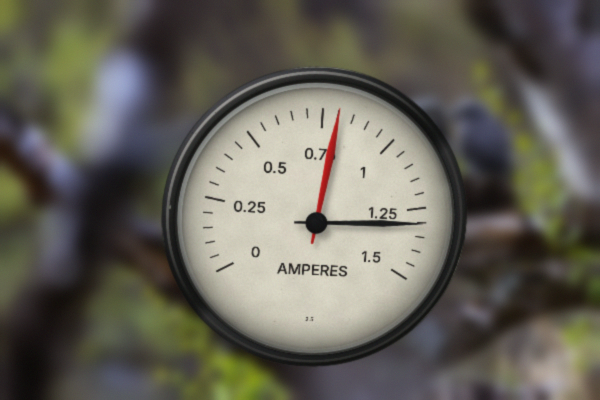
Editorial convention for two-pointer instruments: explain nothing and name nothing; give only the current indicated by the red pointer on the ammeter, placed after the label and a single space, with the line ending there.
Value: 0.8 A
